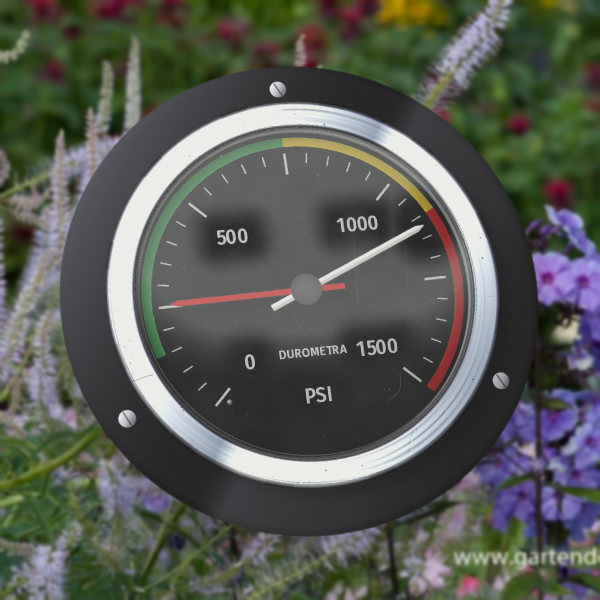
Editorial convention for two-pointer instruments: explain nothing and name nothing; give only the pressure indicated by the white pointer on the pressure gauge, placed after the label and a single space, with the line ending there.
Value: 1125 psi
